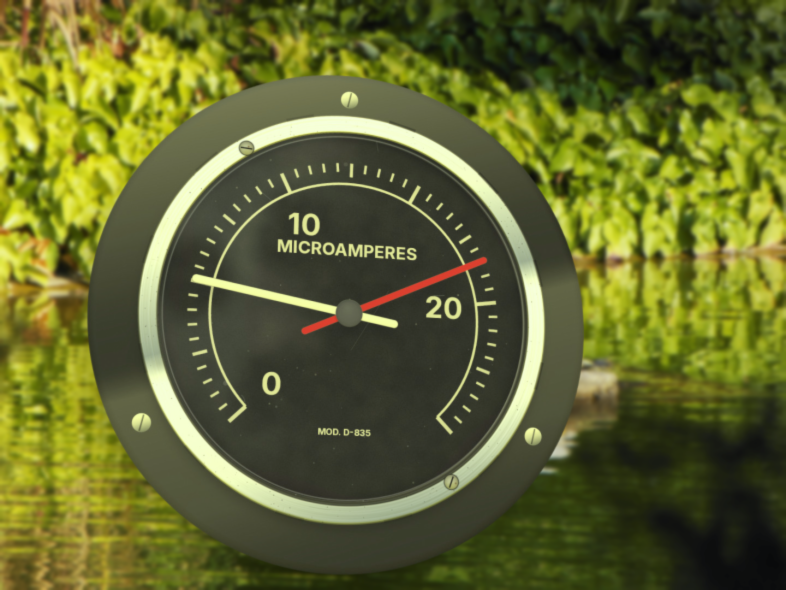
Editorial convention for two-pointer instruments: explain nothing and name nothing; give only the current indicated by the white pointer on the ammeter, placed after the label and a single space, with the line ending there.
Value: 5 µA
